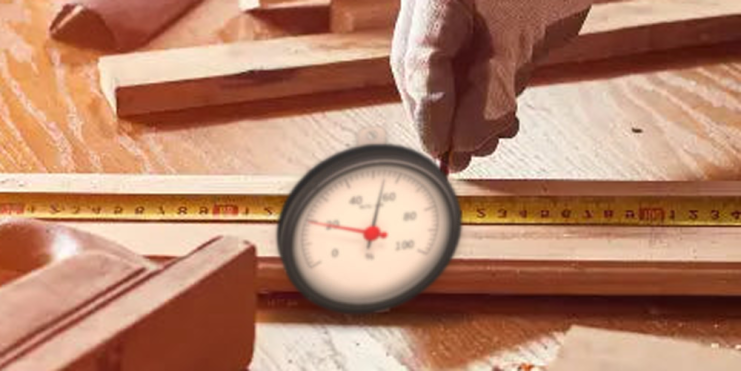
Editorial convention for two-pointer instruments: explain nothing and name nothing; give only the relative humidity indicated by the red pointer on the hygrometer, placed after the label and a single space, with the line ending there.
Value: 20 %
